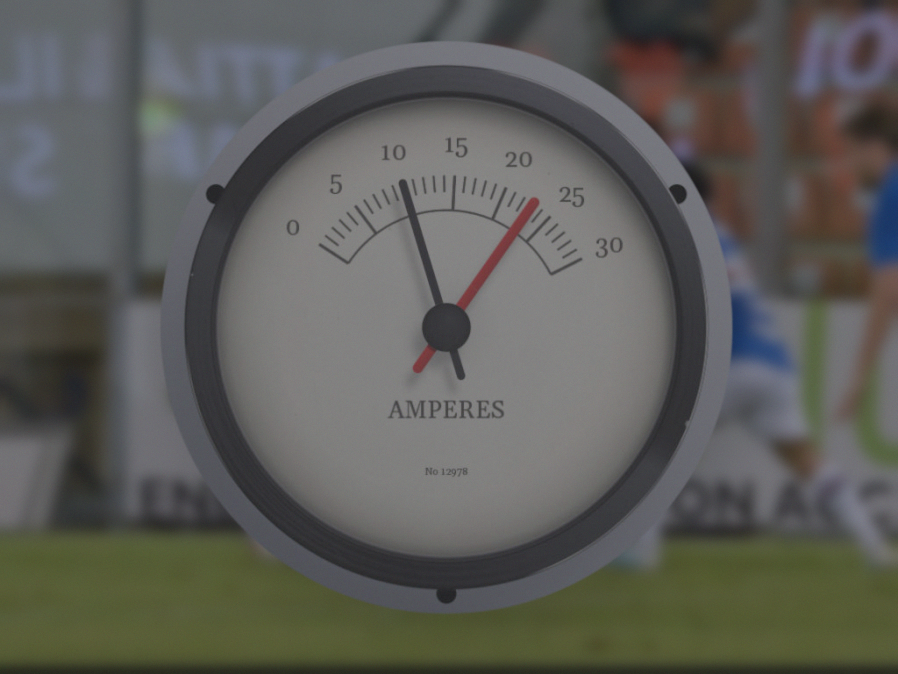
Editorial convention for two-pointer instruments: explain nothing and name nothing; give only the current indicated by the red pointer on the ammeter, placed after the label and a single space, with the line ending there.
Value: 23 A
